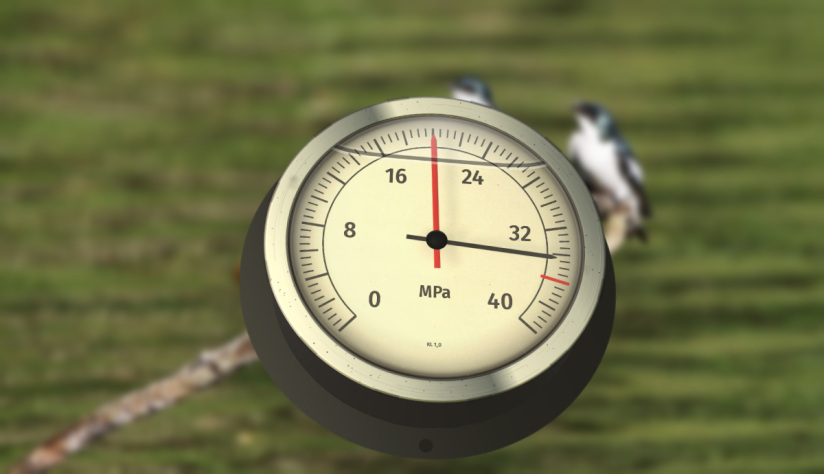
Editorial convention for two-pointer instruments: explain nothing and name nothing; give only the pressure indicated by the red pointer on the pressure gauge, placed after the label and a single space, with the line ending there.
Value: 20 MPa
